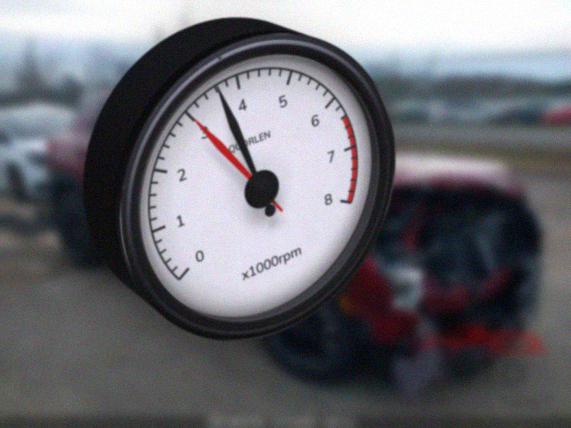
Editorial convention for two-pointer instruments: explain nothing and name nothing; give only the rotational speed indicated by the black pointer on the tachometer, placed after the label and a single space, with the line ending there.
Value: 3600 rpm
